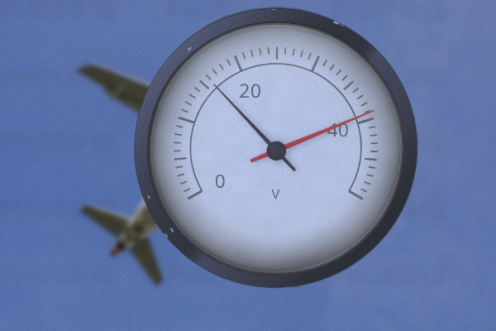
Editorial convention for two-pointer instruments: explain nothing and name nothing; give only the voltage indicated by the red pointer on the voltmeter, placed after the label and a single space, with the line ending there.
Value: 39 V
